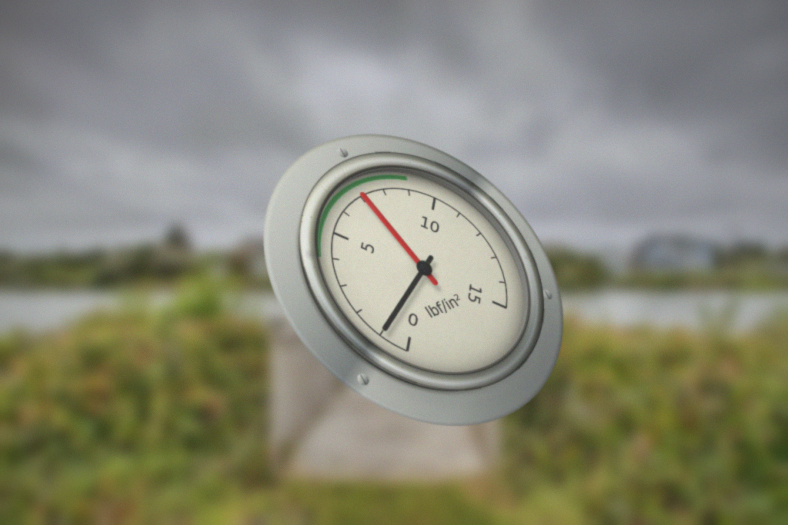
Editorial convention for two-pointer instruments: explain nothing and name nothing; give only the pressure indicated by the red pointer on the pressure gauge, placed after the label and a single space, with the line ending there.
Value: 7 psi
